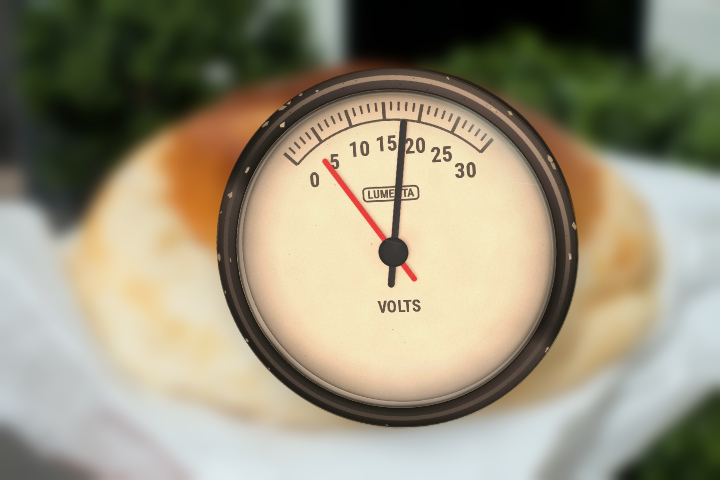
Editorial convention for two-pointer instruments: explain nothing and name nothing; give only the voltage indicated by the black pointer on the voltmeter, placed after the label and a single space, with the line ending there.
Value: 18 V
